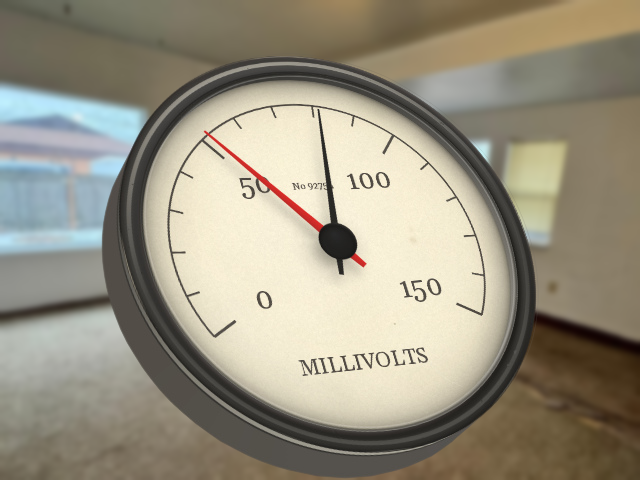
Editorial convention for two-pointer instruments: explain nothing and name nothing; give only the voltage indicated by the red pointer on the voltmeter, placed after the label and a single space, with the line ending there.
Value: 50 mV
